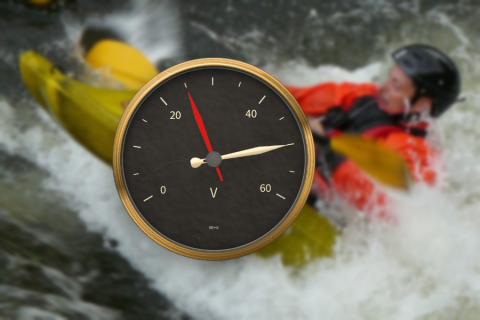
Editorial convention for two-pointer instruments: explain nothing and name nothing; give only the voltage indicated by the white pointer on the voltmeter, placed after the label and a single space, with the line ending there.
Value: 50 V
